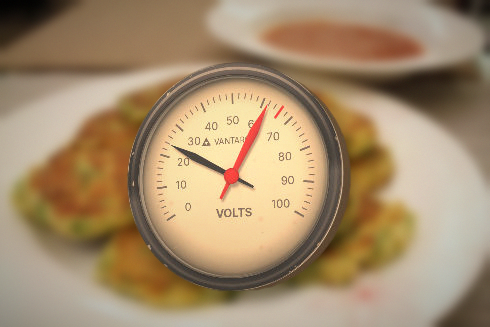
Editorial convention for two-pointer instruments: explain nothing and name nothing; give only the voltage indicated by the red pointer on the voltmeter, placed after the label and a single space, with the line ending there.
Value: 62 V
